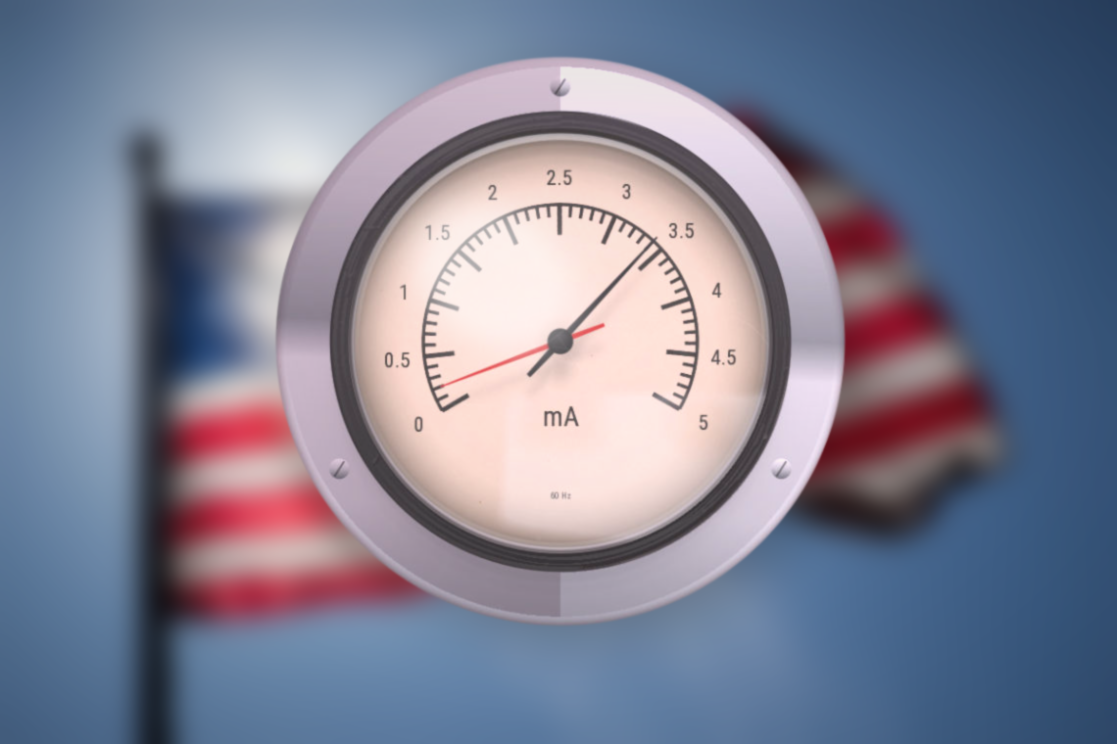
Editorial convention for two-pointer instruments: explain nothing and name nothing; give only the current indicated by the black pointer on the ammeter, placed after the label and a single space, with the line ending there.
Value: 3.4 mA
